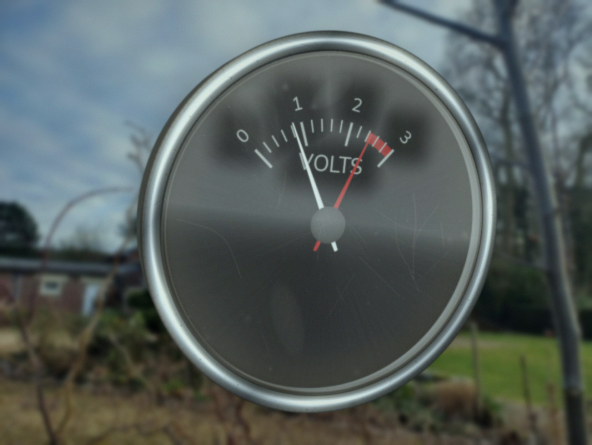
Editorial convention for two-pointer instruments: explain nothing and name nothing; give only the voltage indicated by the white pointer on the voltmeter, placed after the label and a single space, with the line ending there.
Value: 0.8 V
